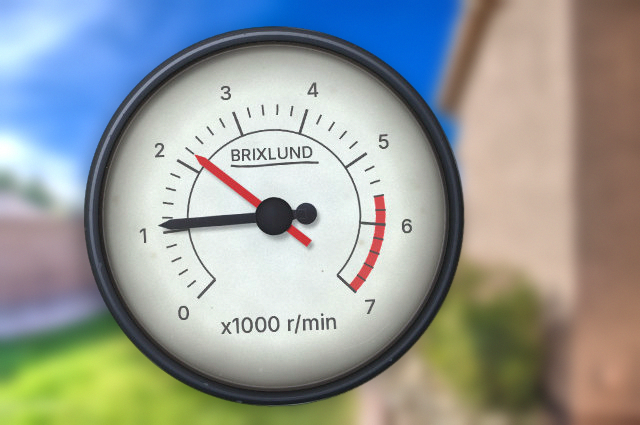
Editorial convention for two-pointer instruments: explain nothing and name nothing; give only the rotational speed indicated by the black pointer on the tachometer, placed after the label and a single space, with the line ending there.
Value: 1100 rpm
